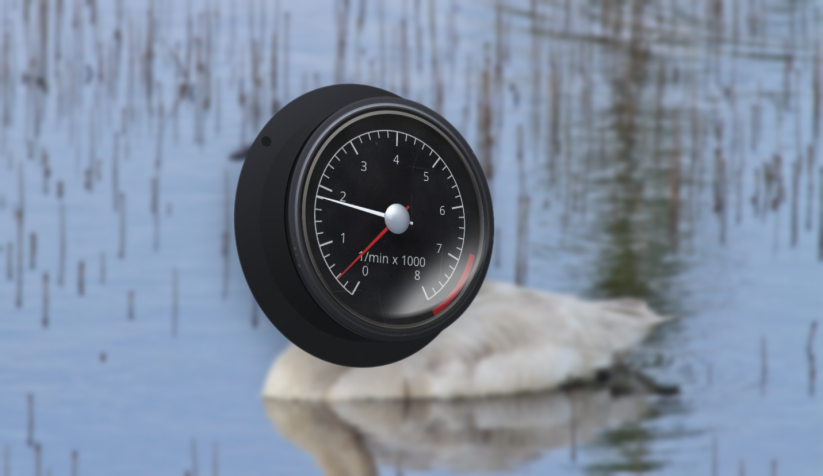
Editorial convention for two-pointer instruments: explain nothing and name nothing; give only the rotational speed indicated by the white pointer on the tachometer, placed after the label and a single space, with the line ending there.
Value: 1800 rpm
